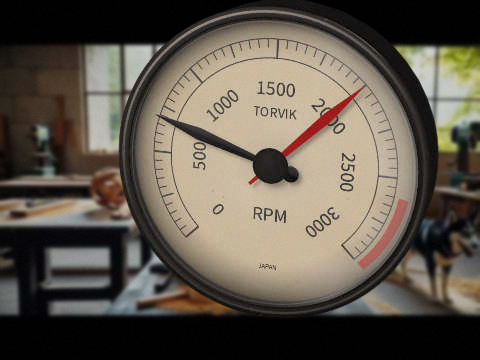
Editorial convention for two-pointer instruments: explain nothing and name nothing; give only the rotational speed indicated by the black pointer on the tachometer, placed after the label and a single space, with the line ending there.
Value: 700 rpm
